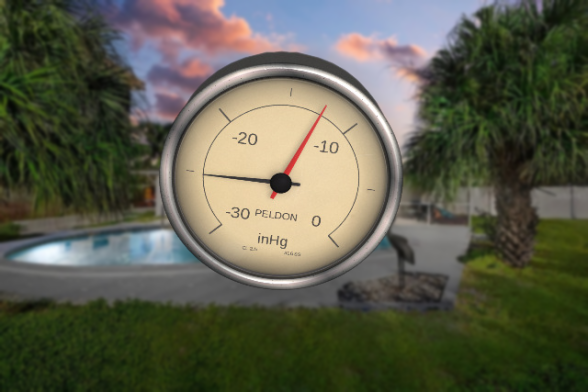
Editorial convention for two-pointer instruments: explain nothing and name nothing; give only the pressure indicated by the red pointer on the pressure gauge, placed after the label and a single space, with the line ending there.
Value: -12.5 inHg
